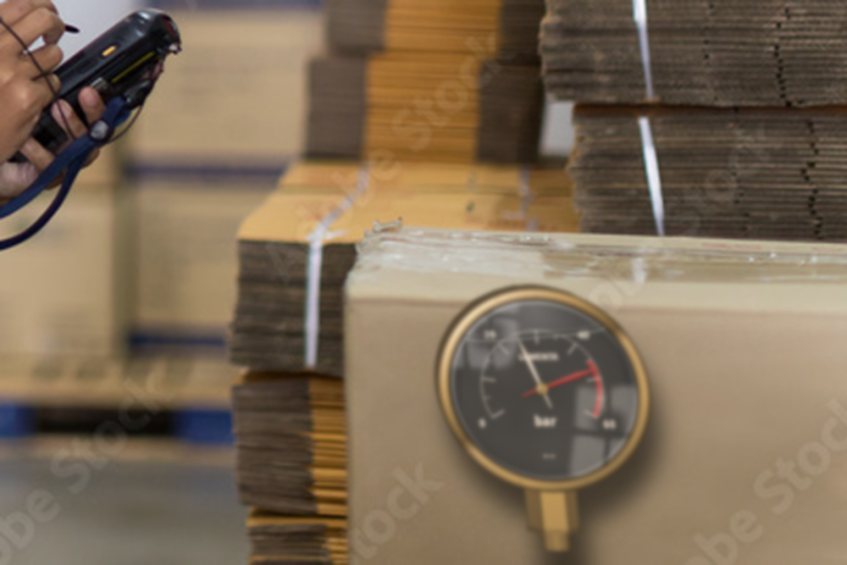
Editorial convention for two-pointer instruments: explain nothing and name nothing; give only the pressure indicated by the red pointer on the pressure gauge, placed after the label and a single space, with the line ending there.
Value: 47.5 bar
